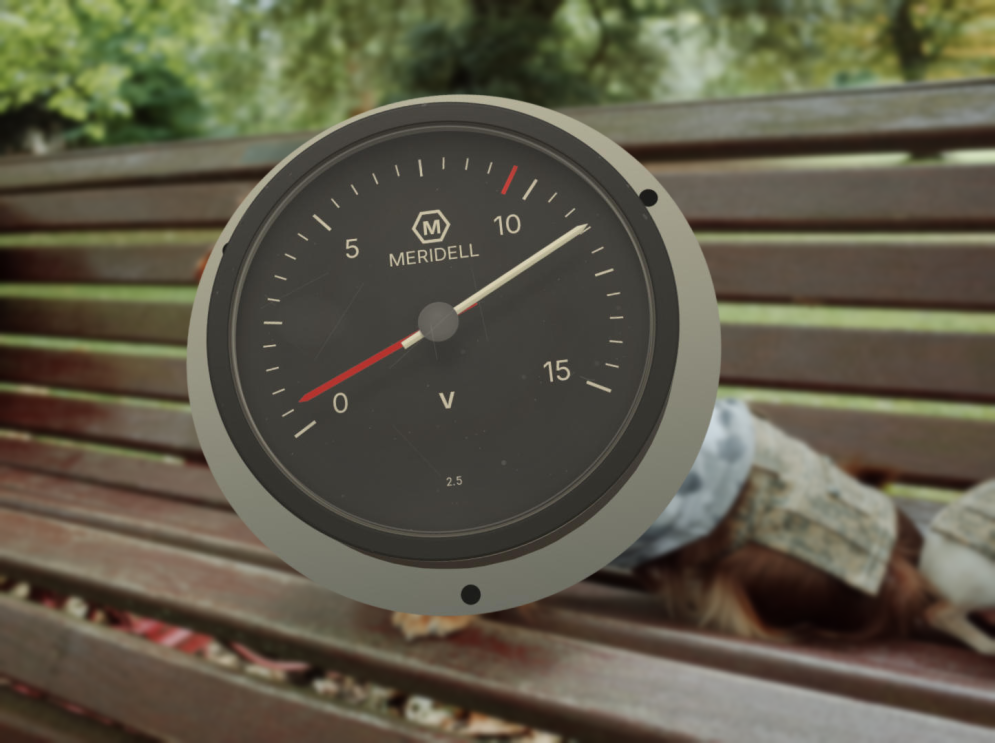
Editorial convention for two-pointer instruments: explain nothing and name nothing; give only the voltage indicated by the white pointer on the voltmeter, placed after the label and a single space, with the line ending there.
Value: 11.5 V
